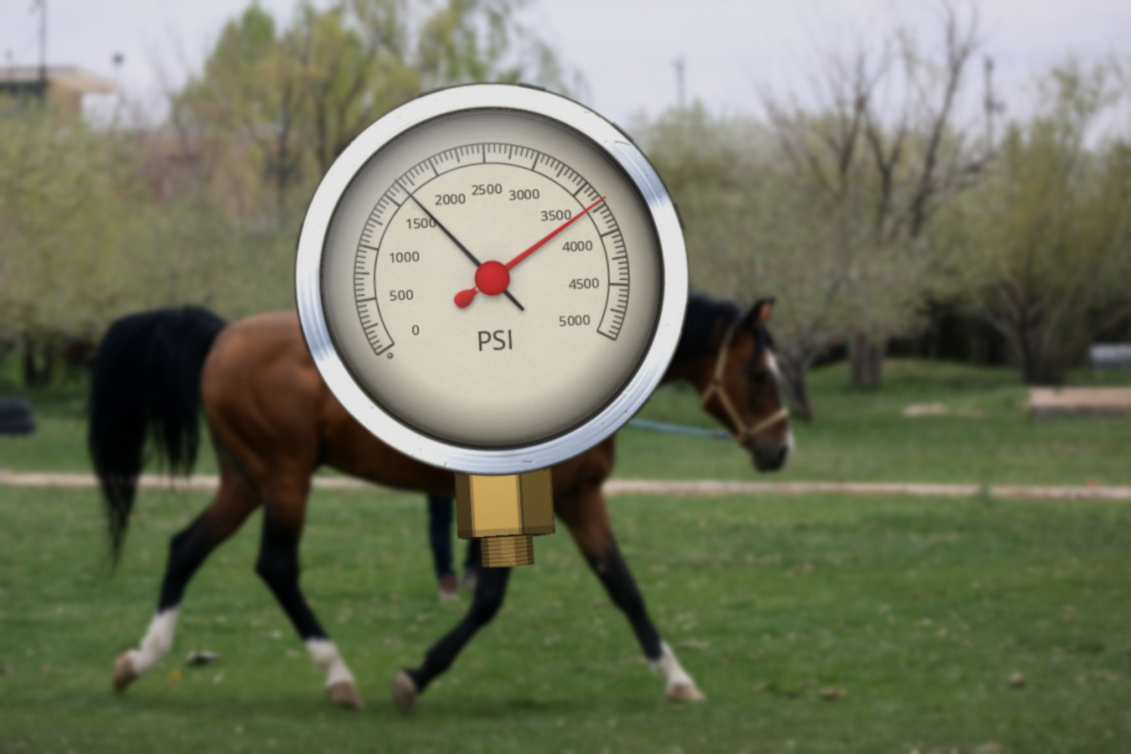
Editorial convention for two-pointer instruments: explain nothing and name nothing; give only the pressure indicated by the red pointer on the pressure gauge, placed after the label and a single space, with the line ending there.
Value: 3700 psi
